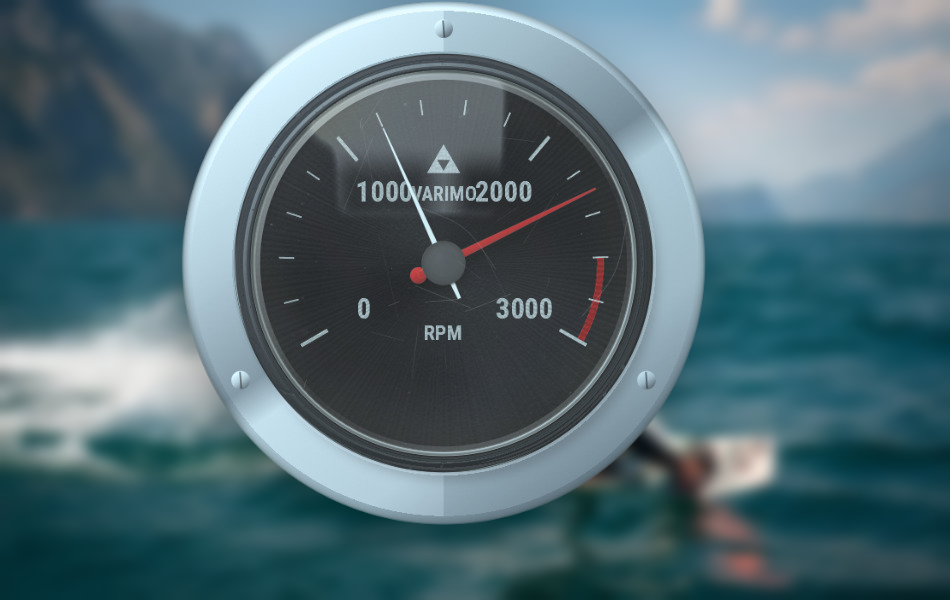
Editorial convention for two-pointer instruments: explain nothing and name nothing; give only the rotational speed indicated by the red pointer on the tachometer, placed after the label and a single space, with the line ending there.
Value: 2300 rpm
